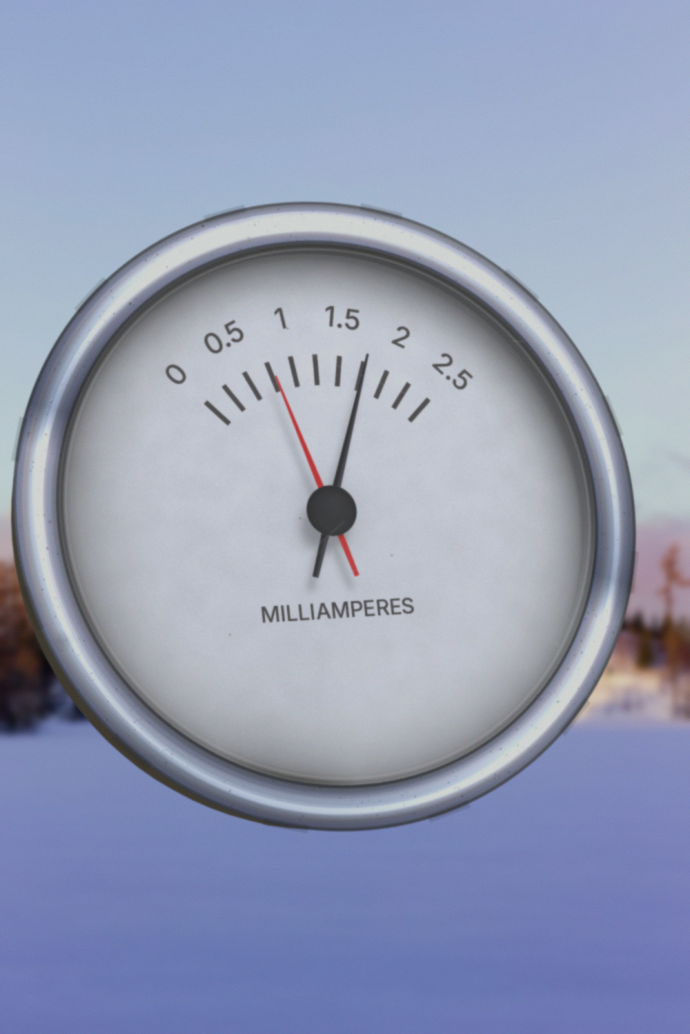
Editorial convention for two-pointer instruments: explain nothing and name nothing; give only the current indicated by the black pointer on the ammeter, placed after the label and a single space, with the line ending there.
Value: 1.75 mA
